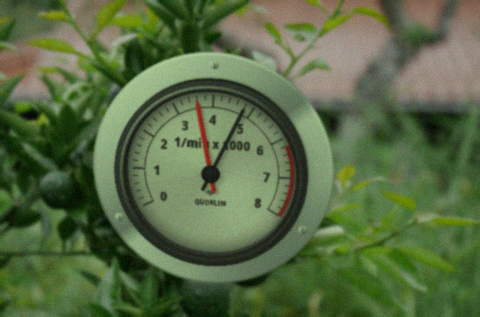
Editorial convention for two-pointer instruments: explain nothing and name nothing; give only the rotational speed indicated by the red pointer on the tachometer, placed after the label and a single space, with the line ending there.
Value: 3600 rpm
